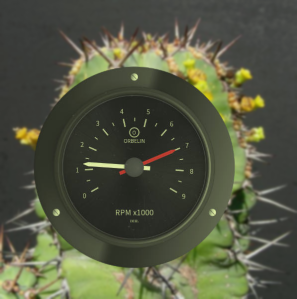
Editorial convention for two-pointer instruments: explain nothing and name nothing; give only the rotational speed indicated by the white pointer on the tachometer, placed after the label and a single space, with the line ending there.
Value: 1250 rpm
